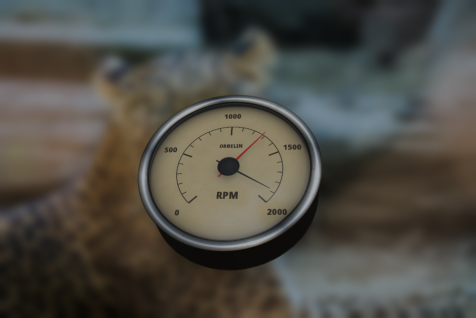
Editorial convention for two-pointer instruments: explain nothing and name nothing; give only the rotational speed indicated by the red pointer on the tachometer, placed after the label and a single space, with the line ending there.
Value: 1300 rpm
